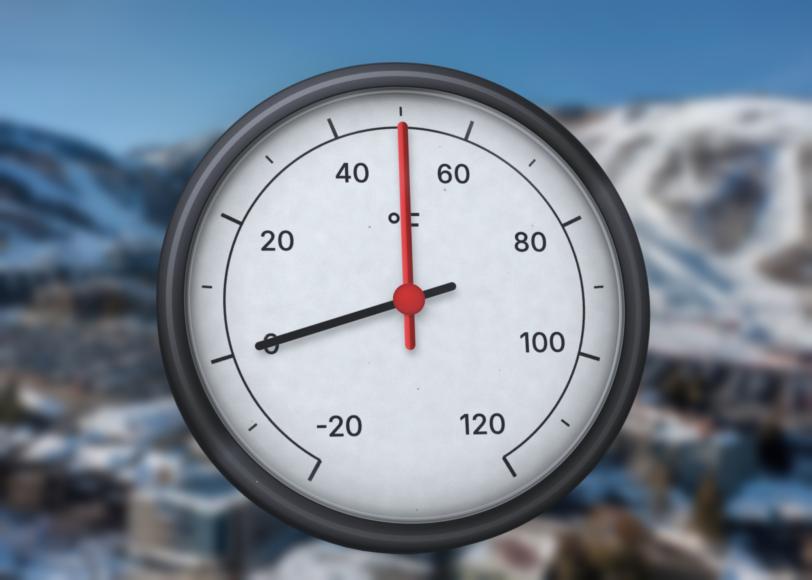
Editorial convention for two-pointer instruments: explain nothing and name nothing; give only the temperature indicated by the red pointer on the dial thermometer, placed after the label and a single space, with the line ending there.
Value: 50 °F
